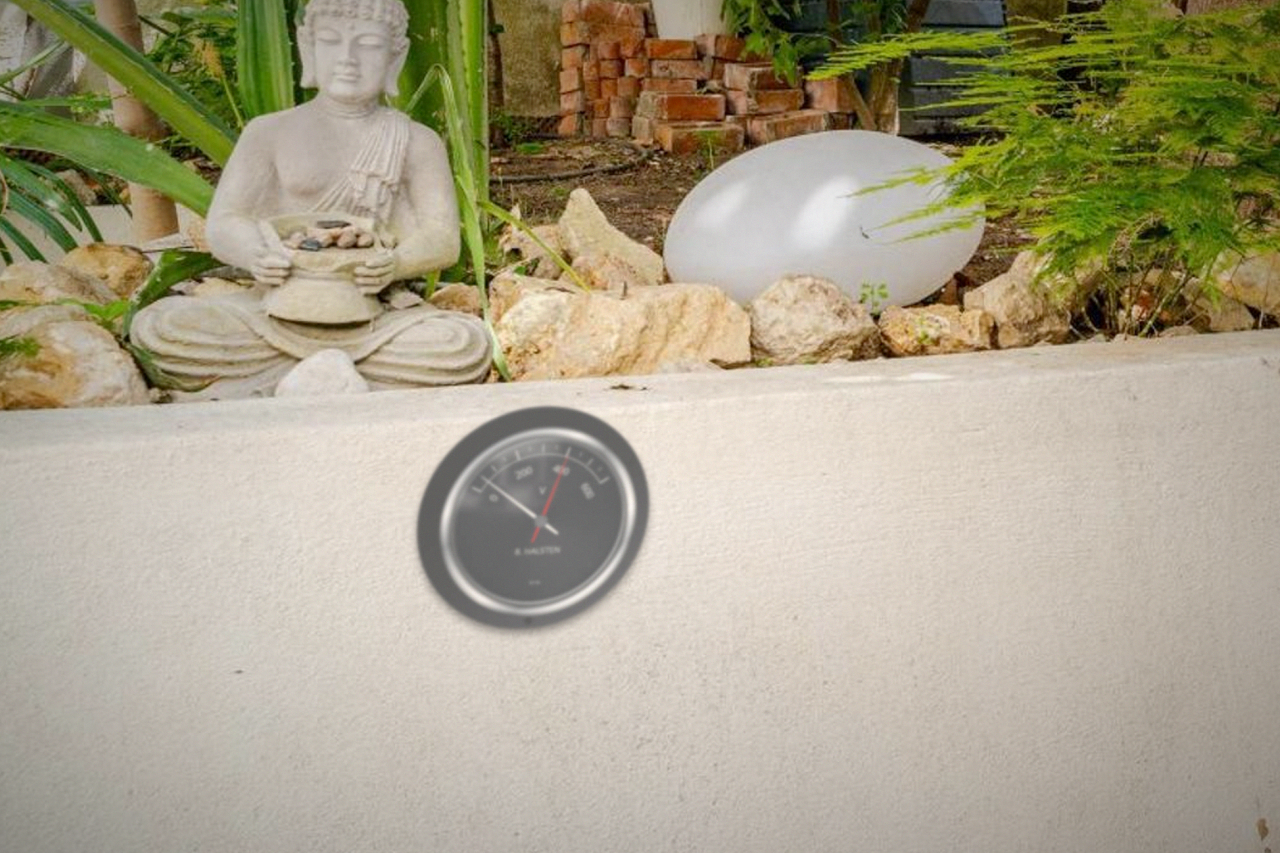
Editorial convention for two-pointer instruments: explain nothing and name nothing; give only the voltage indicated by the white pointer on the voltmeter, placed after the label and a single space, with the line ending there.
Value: 50 V
